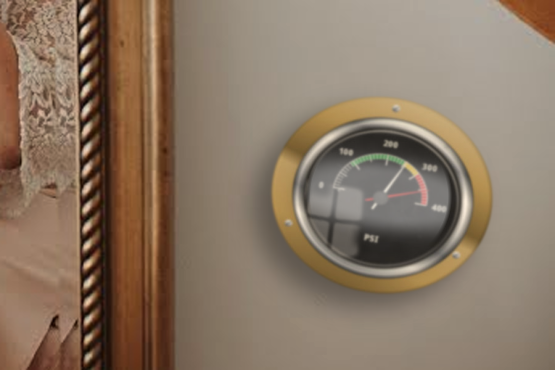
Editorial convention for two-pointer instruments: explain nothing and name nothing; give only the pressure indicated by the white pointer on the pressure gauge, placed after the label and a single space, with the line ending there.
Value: 250 psi
